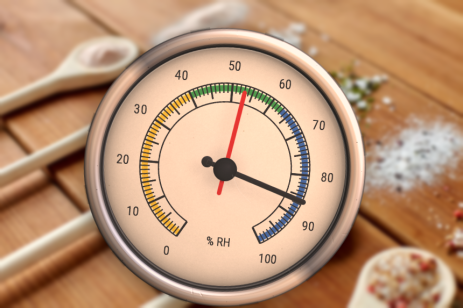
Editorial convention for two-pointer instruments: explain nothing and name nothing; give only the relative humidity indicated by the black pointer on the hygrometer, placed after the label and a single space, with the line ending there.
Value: 86 %
